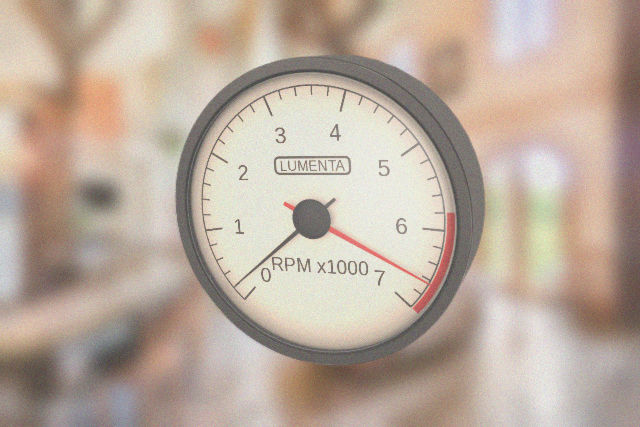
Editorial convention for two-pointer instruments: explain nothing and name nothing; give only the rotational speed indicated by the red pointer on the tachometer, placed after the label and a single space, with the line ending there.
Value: 6600 rpm
